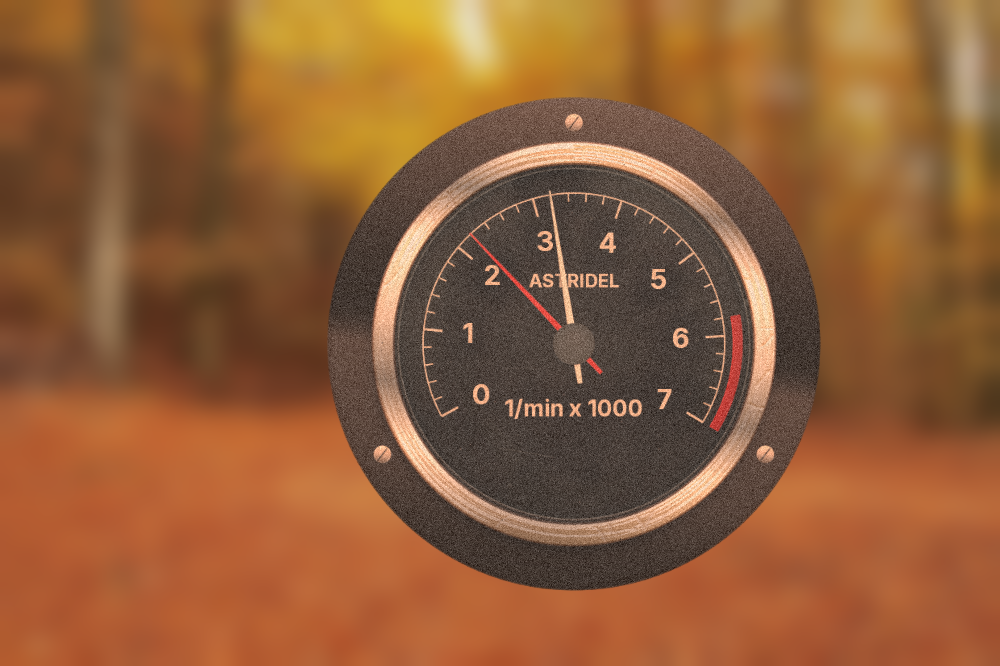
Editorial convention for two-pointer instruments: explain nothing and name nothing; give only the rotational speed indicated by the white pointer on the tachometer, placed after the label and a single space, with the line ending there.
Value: 3200 rpm
